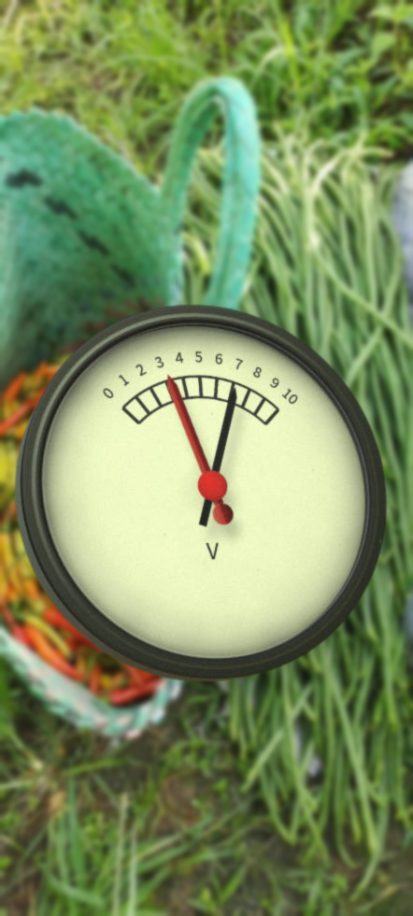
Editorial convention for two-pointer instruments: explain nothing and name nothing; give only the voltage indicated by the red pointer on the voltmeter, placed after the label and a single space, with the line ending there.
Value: 3 V
